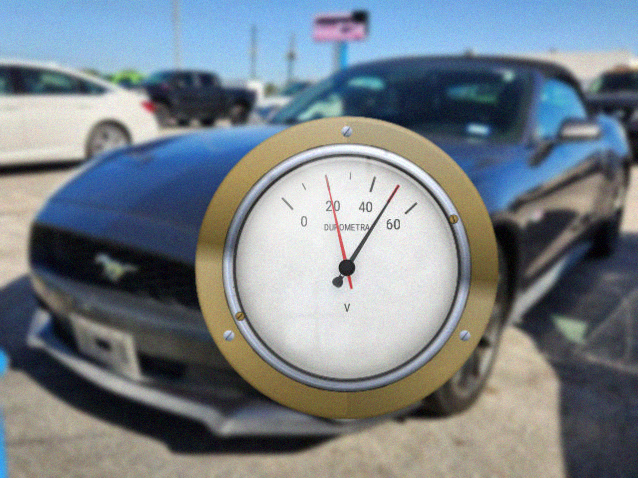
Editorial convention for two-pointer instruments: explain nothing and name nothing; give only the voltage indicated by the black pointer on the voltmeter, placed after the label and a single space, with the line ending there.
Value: 50 V
